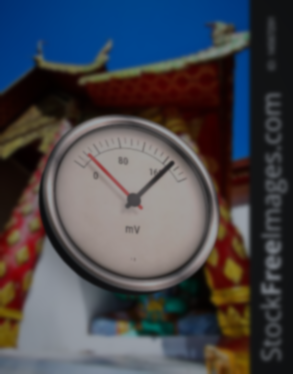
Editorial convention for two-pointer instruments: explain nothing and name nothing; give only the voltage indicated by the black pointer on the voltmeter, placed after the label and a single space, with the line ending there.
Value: 170 mV
